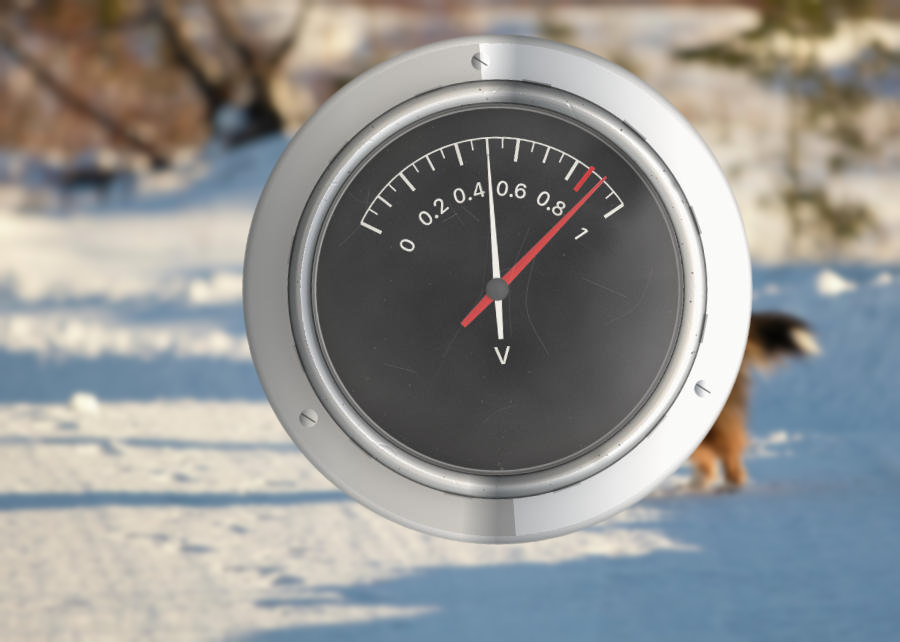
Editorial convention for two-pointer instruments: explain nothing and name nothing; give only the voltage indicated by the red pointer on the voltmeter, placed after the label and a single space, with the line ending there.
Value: 0.9 V
